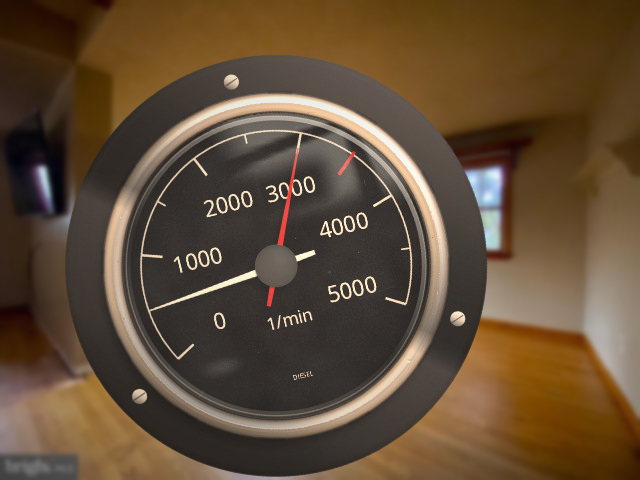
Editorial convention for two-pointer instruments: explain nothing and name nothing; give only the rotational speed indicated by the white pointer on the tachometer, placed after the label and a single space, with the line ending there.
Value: 500 rpm
